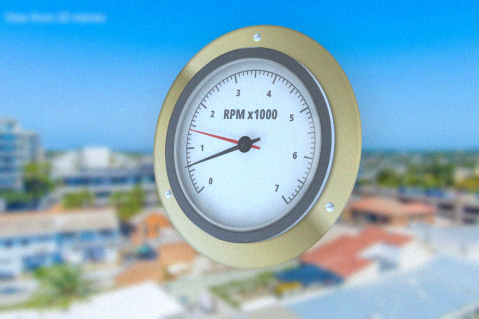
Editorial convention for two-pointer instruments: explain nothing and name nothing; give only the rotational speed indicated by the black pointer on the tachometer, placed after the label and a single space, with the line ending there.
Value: 600 rpm
